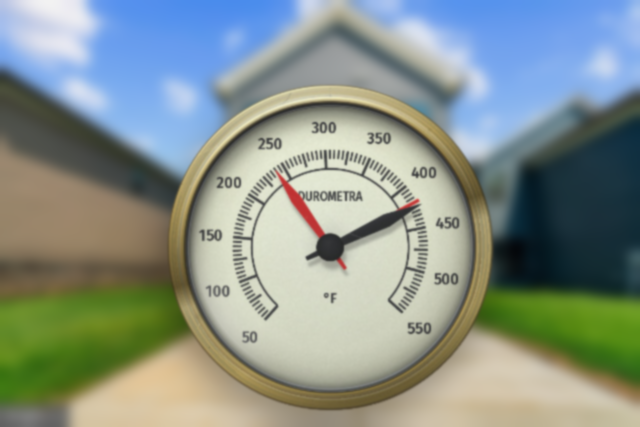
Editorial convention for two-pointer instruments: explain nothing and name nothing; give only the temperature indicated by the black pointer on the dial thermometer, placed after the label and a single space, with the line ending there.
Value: 425 °F
